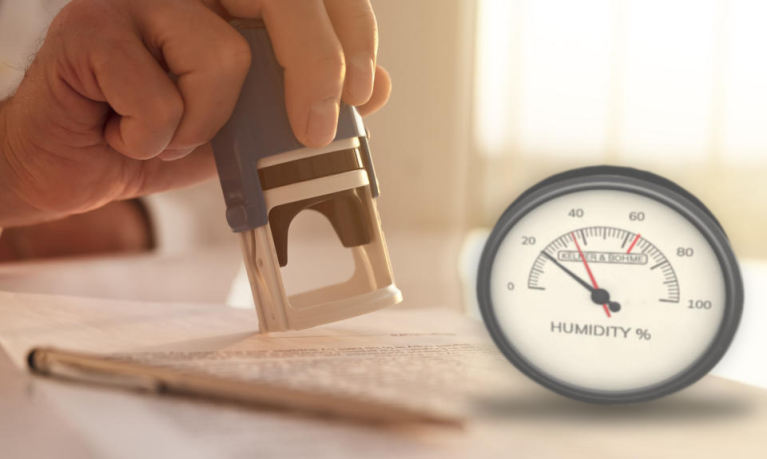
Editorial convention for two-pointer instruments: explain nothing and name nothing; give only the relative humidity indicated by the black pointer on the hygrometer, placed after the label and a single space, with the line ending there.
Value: 20 %
